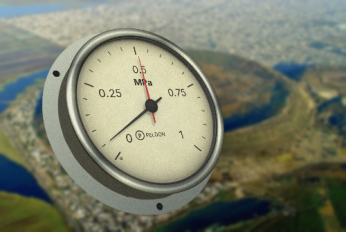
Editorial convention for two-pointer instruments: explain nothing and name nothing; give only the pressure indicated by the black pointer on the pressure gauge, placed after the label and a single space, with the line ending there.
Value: 0.05 MPa
